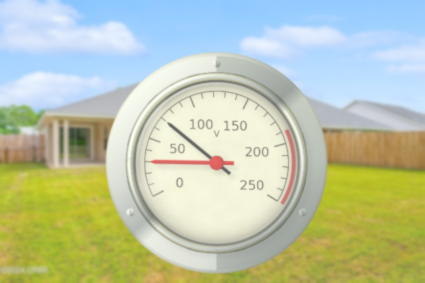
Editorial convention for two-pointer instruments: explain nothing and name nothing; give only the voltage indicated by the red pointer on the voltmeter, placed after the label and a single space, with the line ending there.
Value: 30 V
